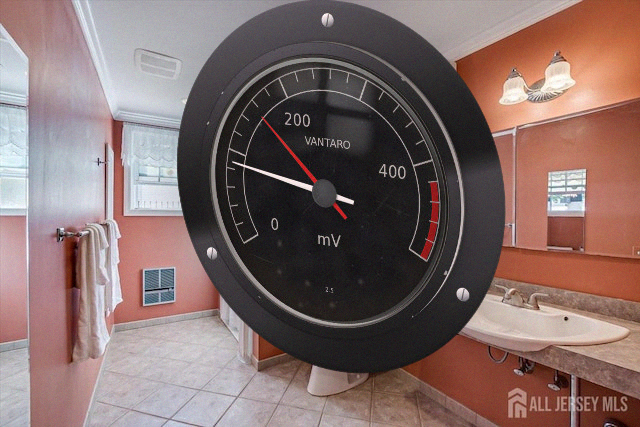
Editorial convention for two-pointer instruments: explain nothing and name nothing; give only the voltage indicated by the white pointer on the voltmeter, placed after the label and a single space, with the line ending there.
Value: 90 mV
